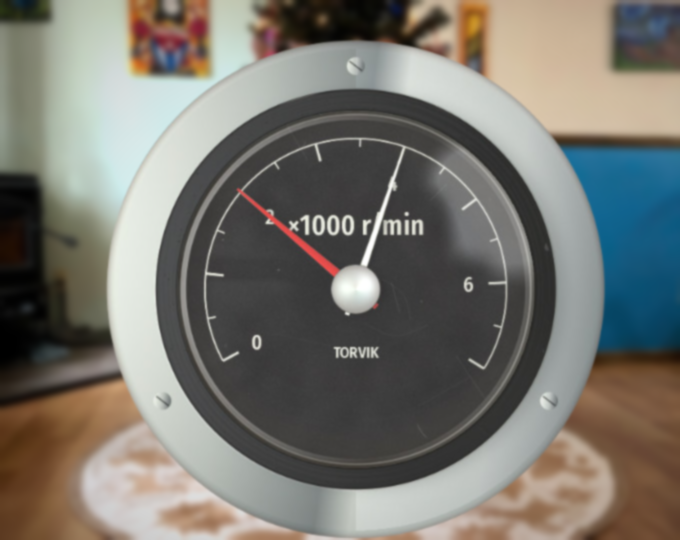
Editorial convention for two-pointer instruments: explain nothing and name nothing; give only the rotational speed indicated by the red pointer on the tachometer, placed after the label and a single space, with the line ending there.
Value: 2000 rpm
